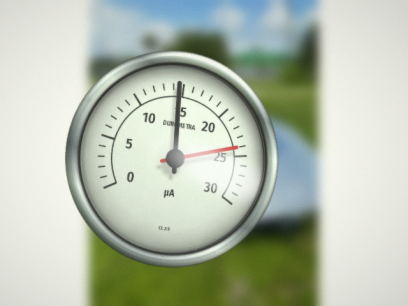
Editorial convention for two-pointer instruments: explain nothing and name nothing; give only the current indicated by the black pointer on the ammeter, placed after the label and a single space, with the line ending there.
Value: 14.5 µA
